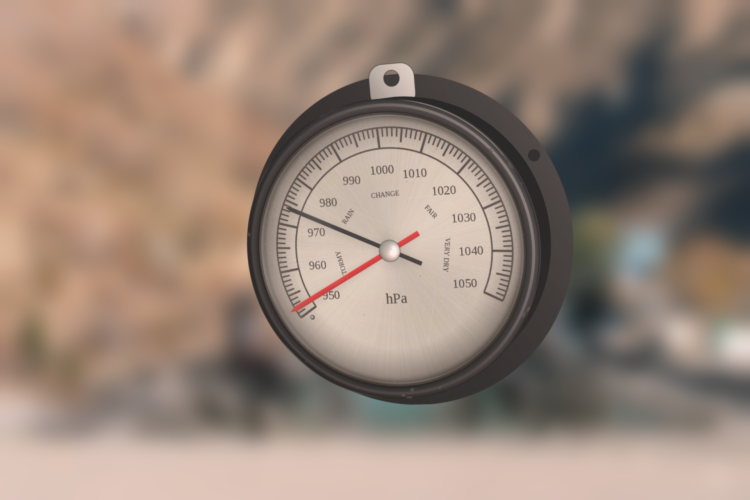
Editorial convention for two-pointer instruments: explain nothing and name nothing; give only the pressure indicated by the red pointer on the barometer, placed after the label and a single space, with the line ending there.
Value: 952 hPa
